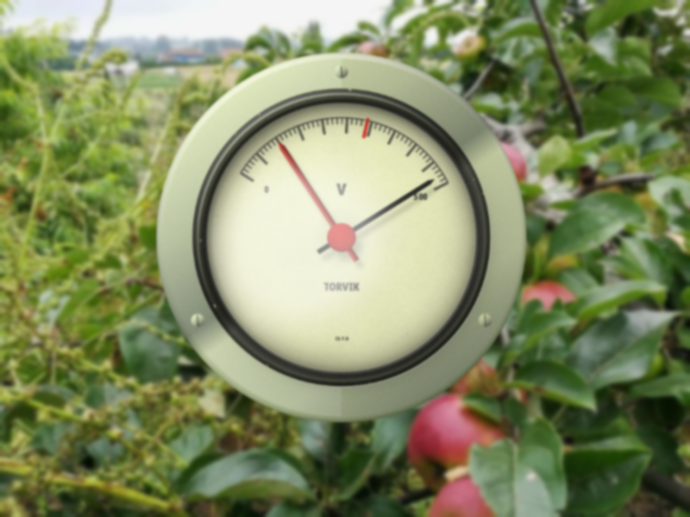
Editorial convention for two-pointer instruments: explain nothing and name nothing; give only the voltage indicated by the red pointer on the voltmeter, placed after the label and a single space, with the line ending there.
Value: 100 V
